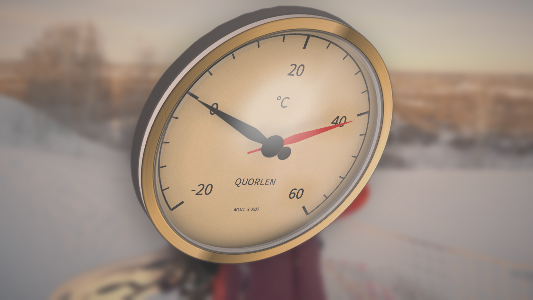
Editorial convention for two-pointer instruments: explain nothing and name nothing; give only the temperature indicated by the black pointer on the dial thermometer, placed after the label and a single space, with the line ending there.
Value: 0 °C
